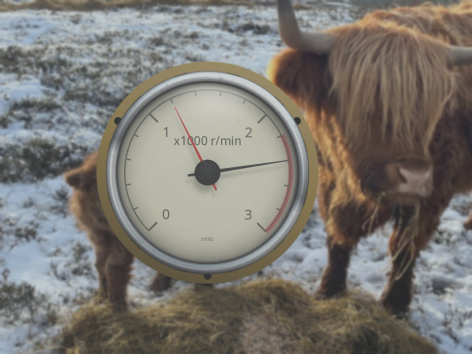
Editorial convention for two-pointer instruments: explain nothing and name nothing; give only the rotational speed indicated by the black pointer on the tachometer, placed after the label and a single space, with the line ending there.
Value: 2400 rpm
